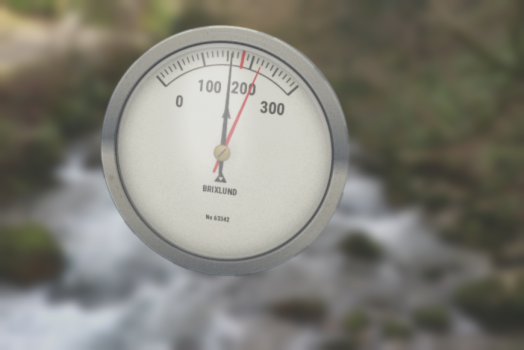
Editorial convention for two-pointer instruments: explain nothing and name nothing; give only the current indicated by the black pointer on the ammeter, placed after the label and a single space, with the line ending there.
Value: 160 A
